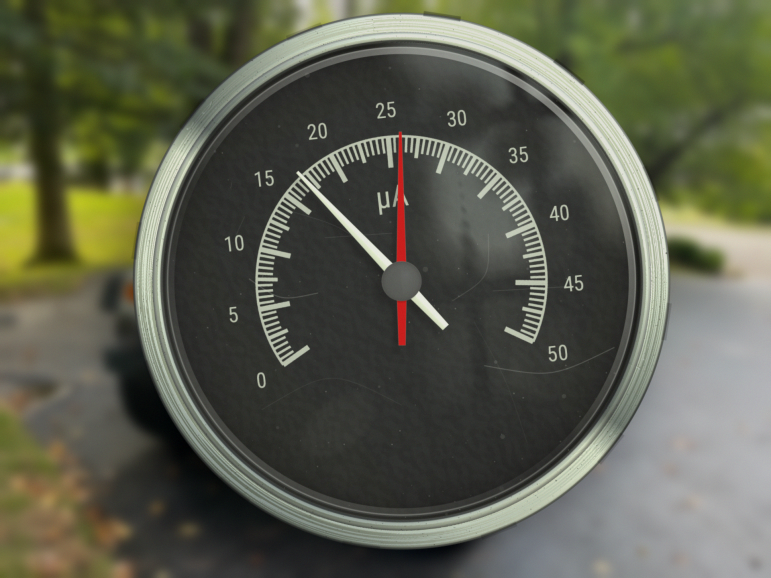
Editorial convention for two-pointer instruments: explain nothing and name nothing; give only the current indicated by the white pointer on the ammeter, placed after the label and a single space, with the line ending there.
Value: 17 µA
